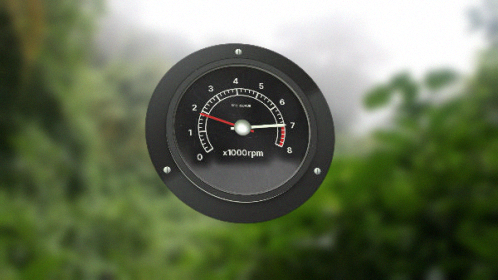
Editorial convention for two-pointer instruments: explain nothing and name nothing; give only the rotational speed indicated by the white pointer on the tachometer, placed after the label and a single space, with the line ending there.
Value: 7000 rpm
